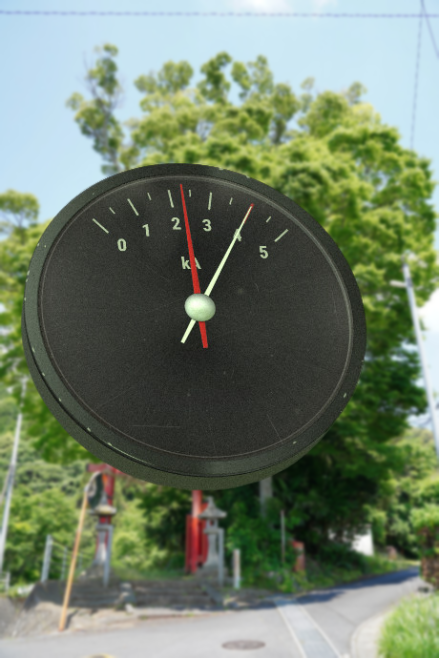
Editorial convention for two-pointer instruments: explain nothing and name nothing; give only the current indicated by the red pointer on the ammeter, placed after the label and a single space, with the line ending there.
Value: 2.25 kA
